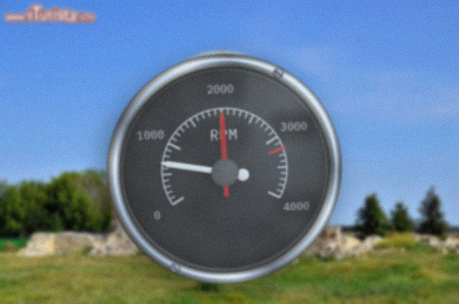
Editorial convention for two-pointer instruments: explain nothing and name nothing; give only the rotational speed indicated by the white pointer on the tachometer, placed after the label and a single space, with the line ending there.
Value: 700 rpm
